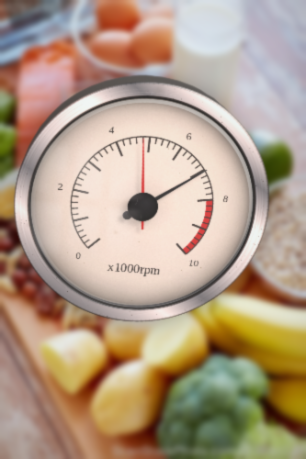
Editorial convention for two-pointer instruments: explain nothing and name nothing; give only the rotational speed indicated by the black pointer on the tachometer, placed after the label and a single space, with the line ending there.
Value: 7000 rpm
